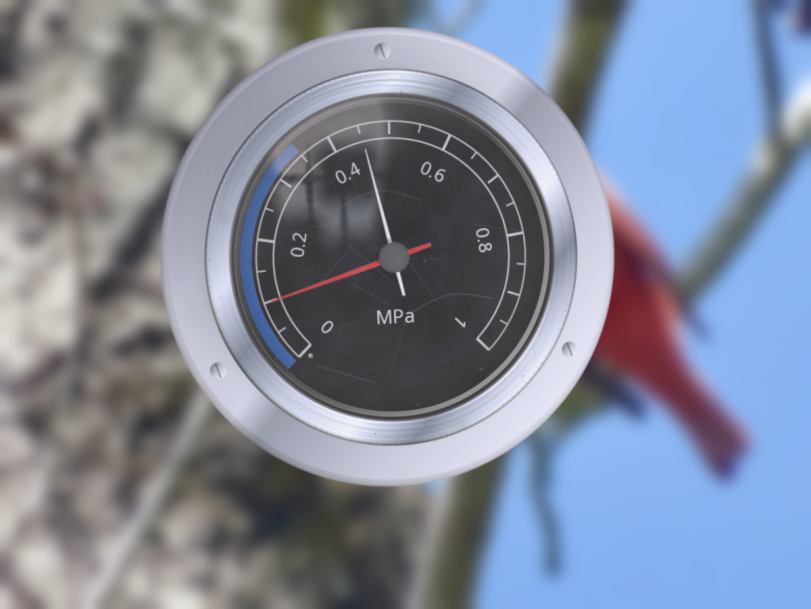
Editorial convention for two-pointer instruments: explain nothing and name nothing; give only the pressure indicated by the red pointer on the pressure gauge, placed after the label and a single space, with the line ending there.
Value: 0.1 MPa
